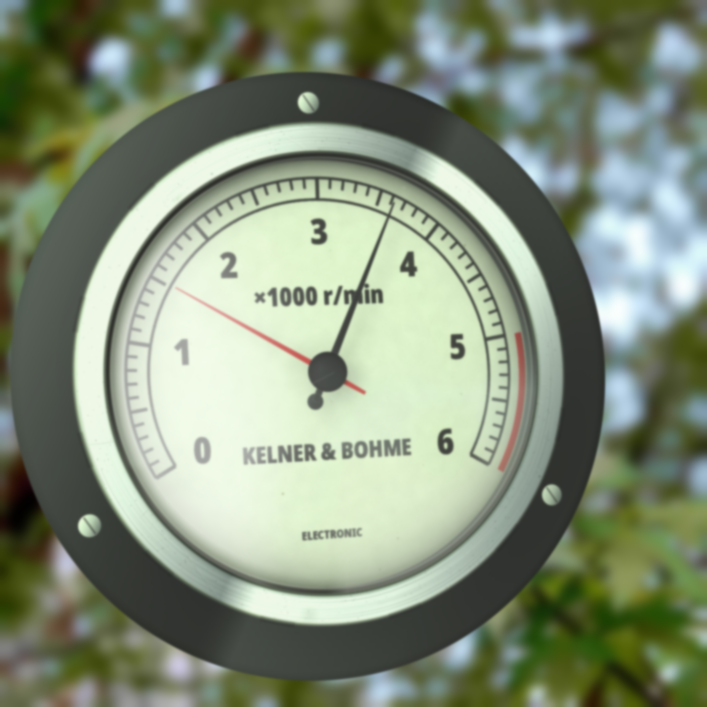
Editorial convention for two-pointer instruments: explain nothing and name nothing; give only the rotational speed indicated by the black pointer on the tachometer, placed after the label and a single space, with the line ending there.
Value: 3600 rpm
